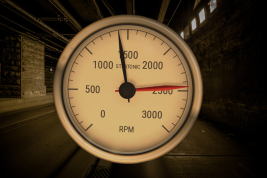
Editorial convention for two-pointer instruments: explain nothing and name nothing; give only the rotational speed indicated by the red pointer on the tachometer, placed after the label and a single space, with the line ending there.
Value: 2450 rpm
